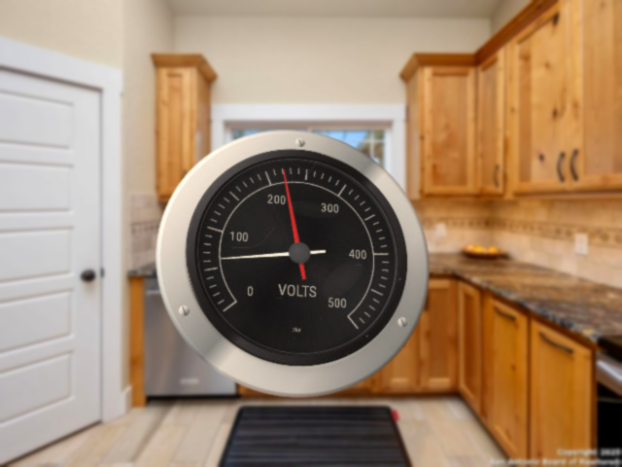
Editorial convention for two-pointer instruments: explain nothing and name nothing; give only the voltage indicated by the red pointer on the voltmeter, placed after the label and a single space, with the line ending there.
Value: 220 V
